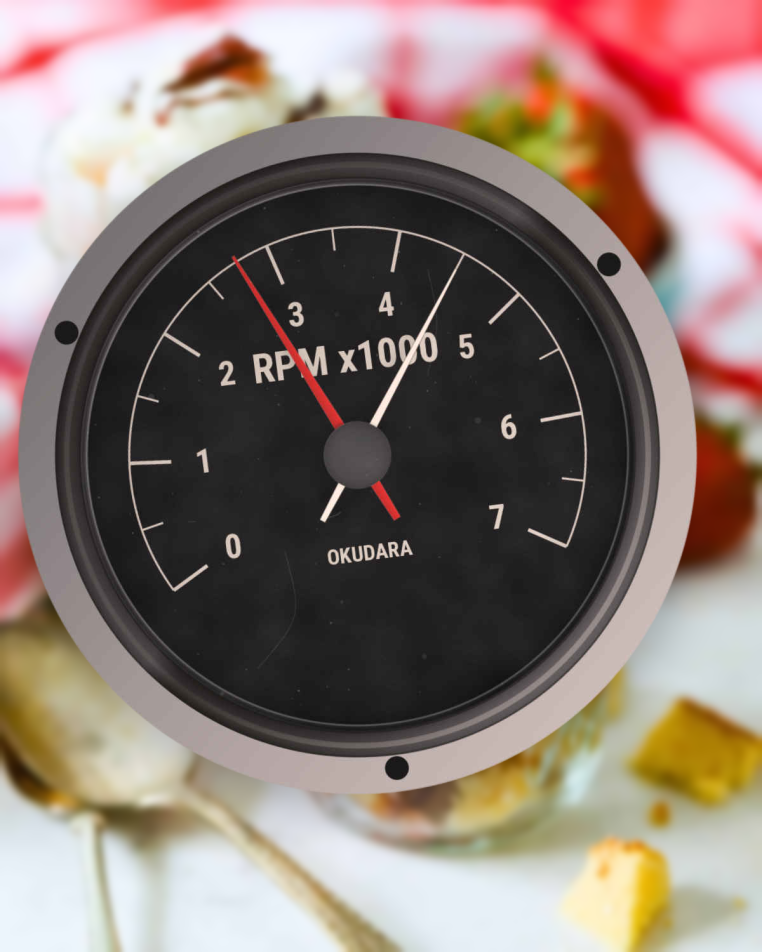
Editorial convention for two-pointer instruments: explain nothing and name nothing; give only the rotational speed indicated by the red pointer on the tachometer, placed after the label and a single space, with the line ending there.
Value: 2750 rpm
